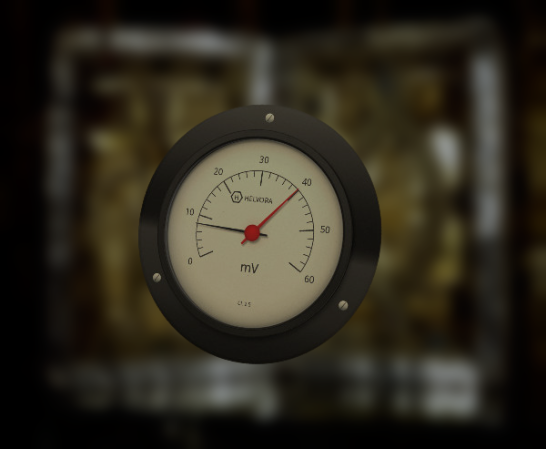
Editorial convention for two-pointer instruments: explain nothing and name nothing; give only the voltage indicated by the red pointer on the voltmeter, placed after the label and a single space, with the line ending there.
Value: 40 mV
